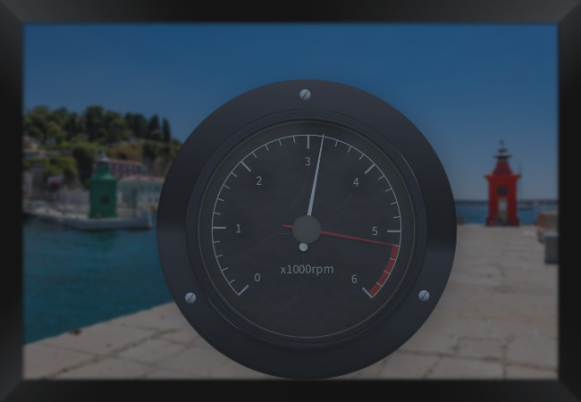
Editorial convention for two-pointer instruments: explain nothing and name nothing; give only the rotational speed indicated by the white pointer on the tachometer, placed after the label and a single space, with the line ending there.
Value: 3200 rpm
